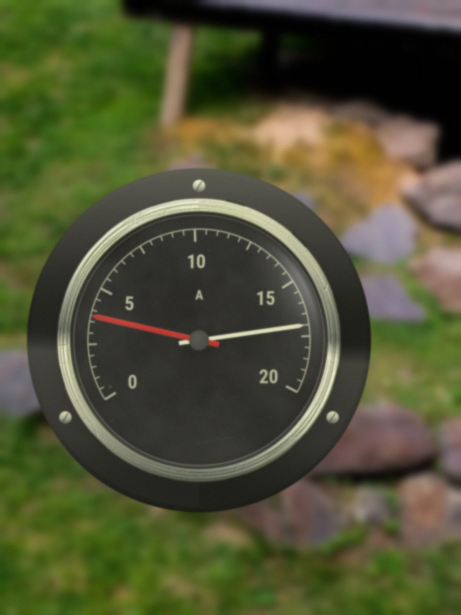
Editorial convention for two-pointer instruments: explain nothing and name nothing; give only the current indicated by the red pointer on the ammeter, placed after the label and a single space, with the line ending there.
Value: 3.75 A
